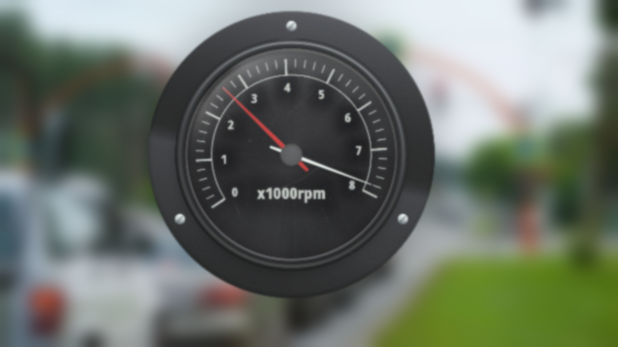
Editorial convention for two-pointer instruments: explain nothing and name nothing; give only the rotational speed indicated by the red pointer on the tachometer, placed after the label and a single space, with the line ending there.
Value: 2600 rpm
